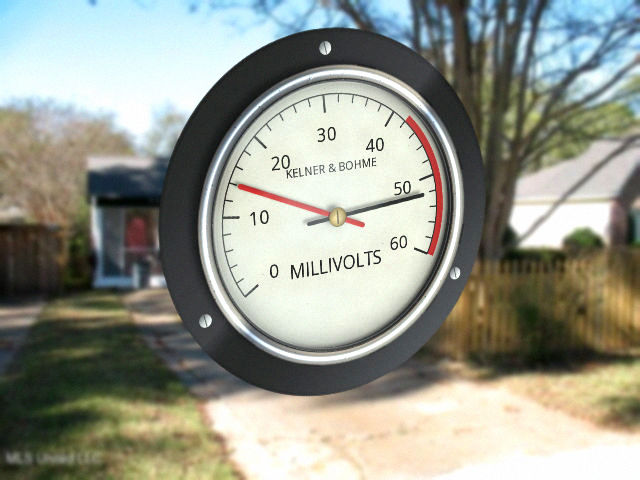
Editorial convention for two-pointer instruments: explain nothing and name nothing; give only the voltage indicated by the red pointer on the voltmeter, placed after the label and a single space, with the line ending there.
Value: 14 mV
